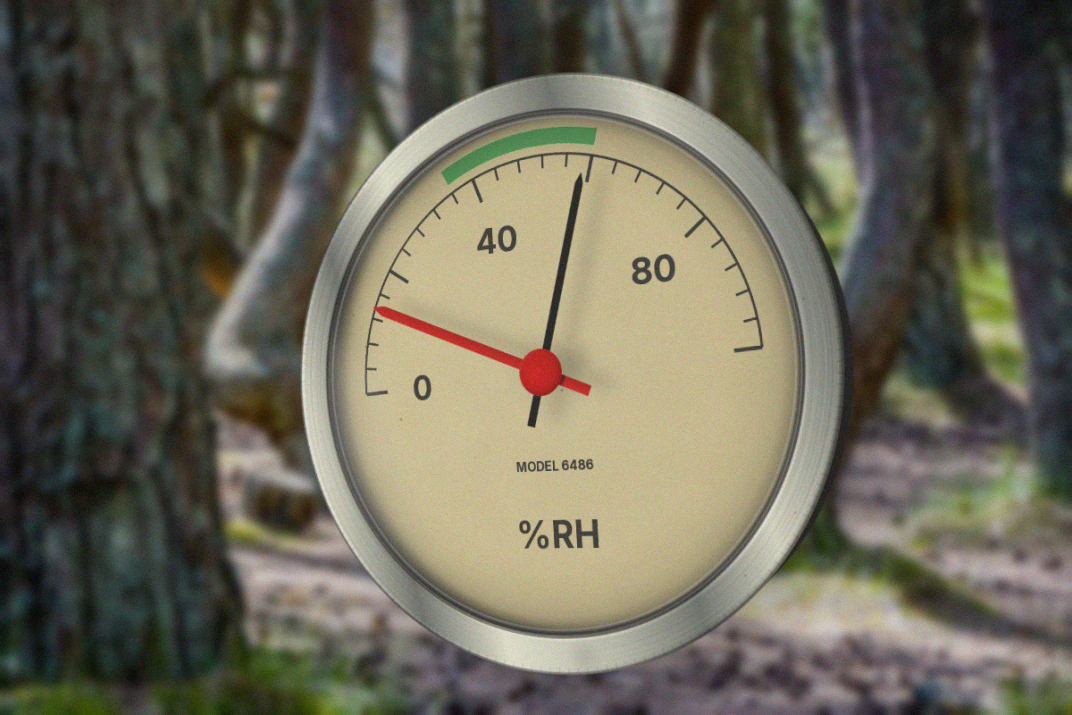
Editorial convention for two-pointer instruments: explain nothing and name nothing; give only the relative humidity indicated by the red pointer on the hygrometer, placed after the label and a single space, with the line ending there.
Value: 14 %
